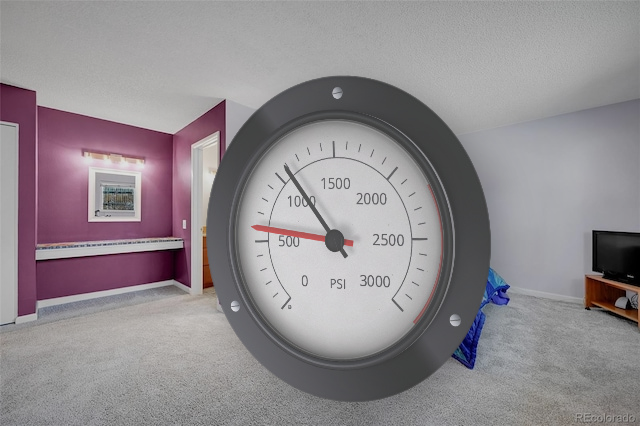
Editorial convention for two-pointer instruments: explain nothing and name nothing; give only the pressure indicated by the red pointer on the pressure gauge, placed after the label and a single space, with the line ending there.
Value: 600 psi
